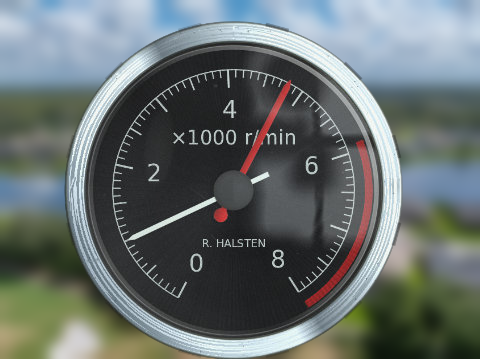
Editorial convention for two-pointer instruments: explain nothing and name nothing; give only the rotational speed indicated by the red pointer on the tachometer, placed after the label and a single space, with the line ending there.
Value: 4800 rpm
